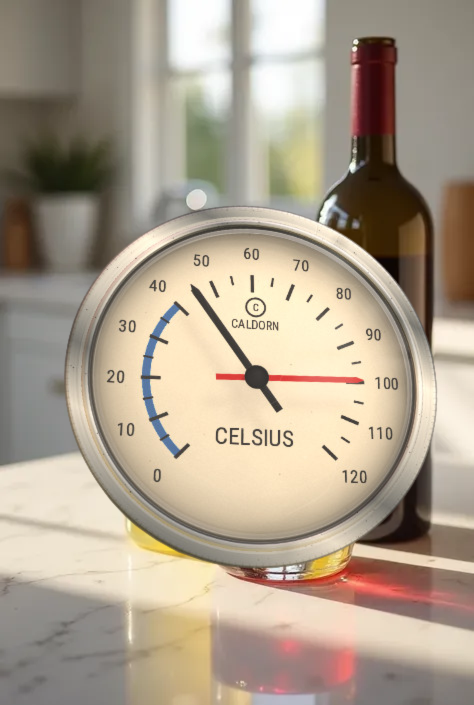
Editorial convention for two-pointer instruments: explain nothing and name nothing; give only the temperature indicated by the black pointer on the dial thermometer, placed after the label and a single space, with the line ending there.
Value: 45 °C
